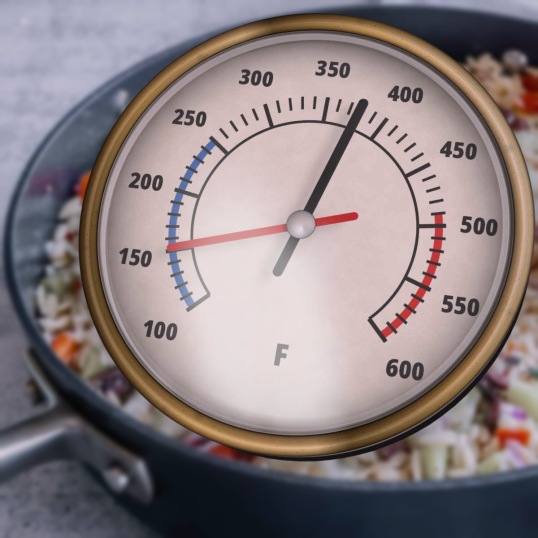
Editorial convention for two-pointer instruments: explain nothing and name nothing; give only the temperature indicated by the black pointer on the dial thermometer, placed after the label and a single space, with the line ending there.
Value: 380 °F
